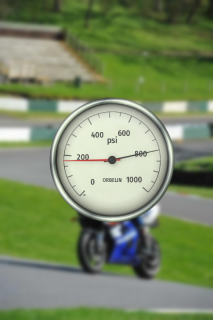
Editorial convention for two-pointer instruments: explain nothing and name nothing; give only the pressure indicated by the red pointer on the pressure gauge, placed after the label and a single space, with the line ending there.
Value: 175 psi
